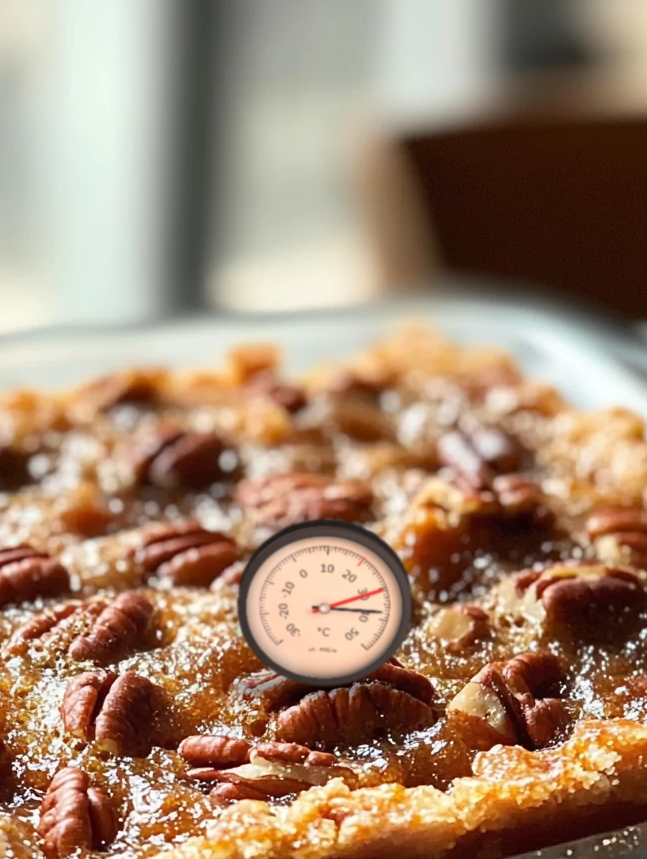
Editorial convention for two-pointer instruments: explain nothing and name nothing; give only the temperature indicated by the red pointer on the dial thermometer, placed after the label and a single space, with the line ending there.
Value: 30 °C
